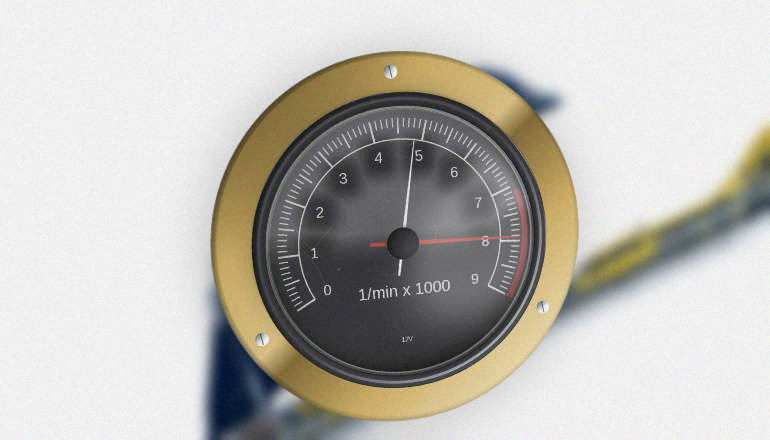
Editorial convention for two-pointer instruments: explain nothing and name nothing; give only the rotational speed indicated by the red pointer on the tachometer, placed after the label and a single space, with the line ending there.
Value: 7900 rpm
